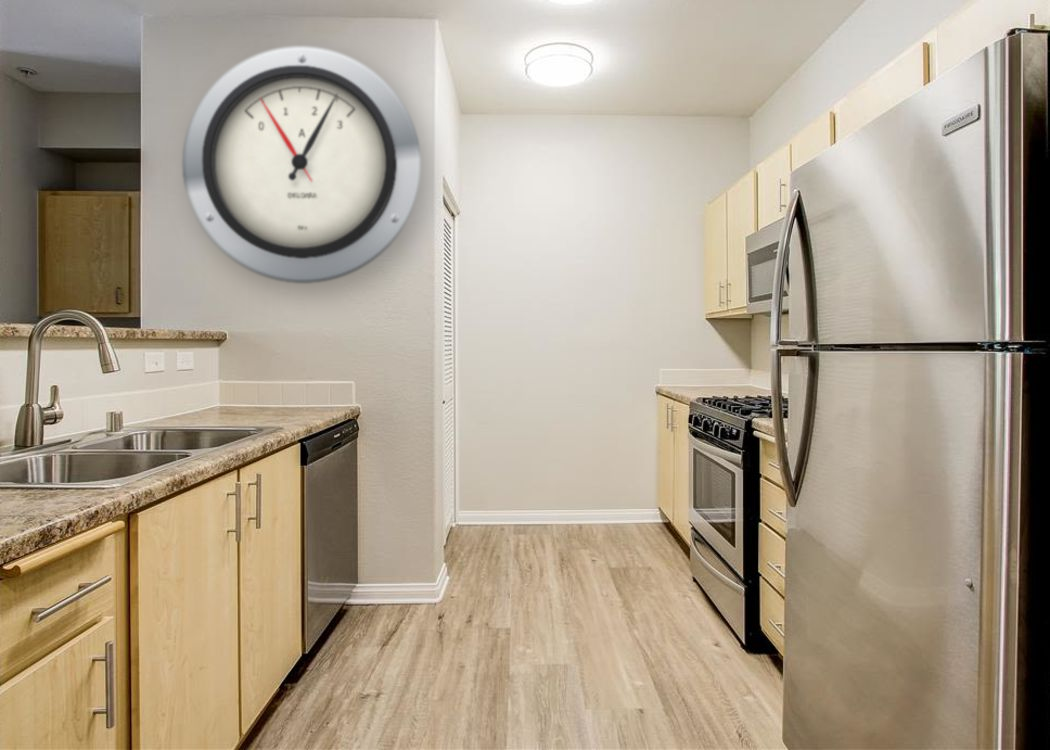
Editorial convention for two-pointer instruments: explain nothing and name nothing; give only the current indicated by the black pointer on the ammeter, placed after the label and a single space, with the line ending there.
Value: 2.5 A
